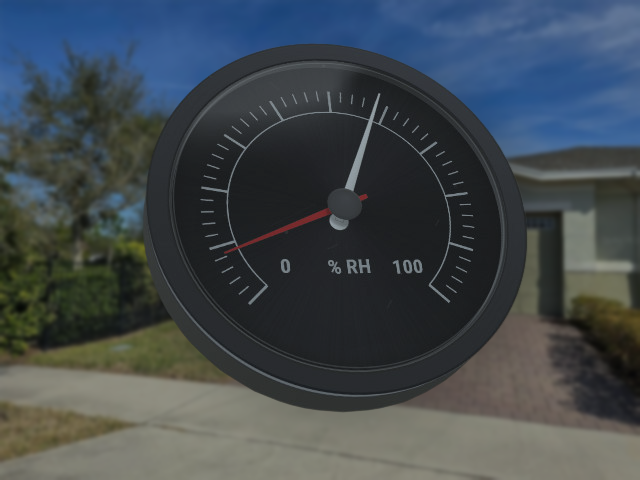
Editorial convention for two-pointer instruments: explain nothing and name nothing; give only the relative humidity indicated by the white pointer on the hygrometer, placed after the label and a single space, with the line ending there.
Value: 58 %
